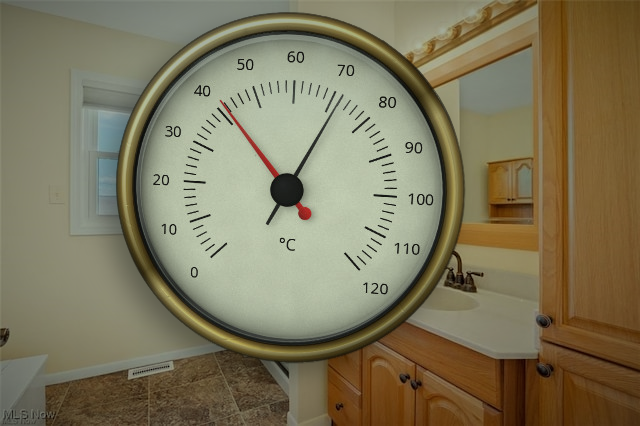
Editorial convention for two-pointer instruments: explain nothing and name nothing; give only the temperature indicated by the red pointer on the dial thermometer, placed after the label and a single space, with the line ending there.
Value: 42 °C
